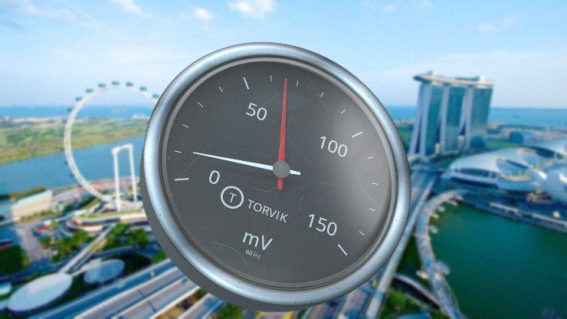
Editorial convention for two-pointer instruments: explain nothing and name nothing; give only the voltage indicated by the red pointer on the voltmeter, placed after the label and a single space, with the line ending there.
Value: 65 mV
